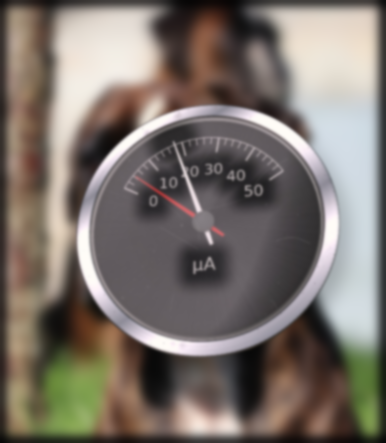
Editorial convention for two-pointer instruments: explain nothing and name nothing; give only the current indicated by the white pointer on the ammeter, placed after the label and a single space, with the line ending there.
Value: 18 µA
